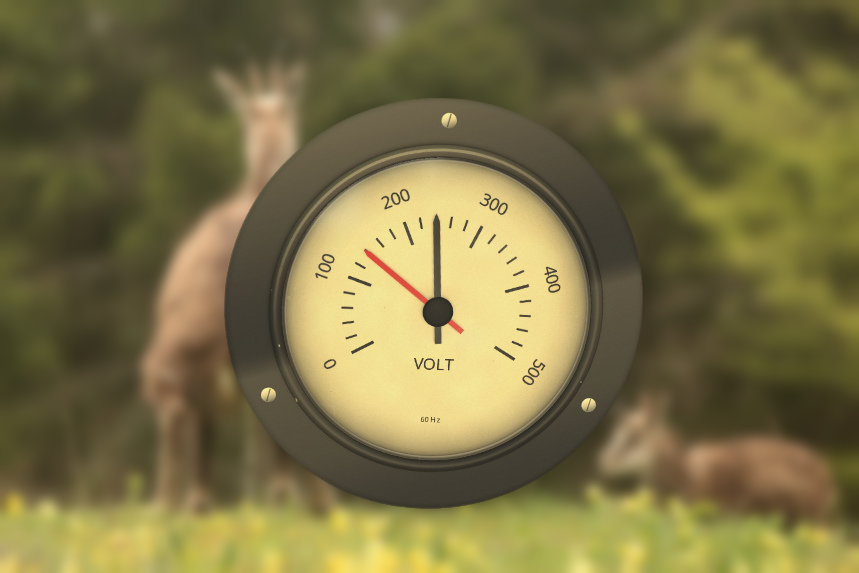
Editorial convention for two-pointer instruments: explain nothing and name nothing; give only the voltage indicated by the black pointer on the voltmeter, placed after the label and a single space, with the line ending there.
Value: 240 V
